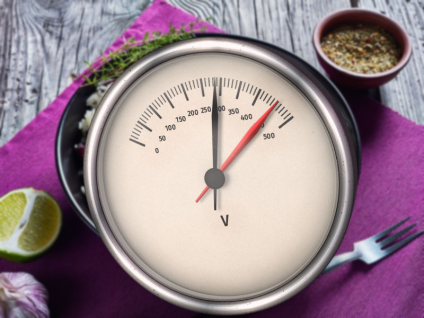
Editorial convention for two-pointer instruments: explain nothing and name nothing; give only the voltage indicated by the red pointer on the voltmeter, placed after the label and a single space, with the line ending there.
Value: 450 V
